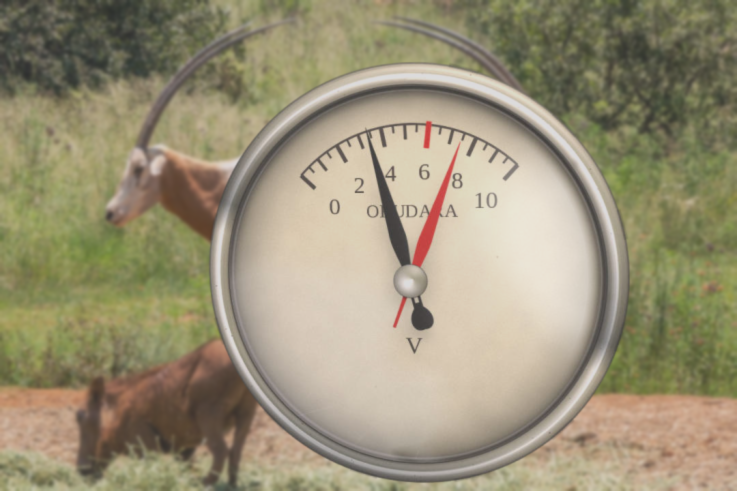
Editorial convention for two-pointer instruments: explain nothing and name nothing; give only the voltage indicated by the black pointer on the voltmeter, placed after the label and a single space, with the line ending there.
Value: 3.5 V
